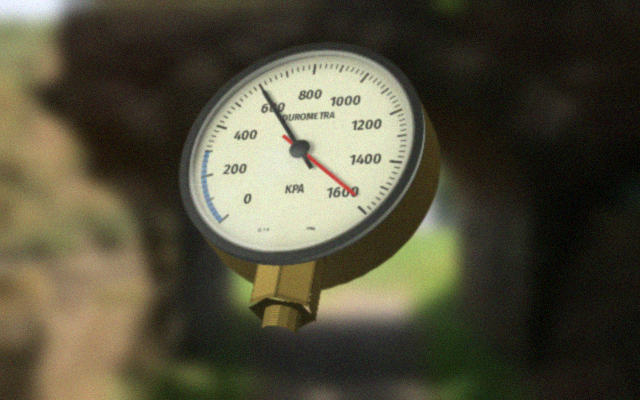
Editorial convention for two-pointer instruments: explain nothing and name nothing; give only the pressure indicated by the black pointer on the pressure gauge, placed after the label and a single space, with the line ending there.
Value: 600 kPa
